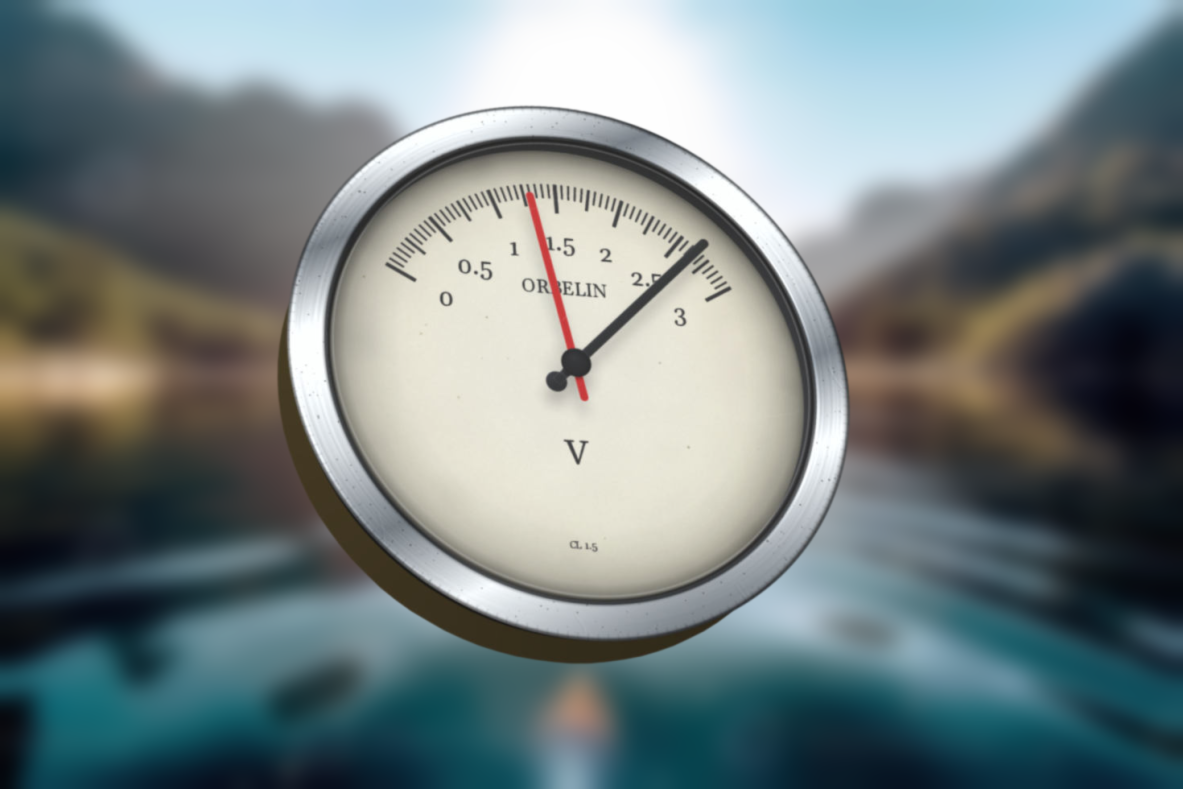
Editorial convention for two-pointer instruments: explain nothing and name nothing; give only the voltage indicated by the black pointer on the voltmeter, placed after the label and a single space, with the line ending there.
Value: 2.65 V
